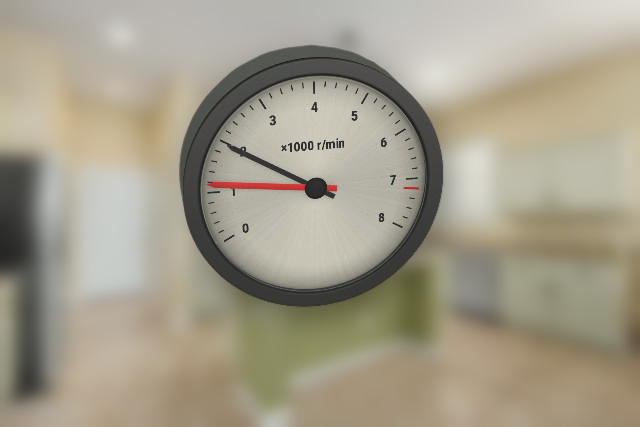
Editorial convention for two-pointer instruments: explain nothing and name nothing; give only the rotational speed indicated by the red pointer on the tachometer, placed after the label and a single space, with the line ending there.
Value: 1200 rpm
